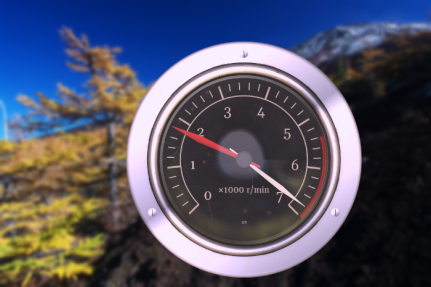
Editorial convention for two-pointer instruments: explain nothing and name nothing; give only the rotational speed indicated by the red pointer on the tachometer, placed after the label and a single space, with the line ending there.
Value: 1800 rpm
